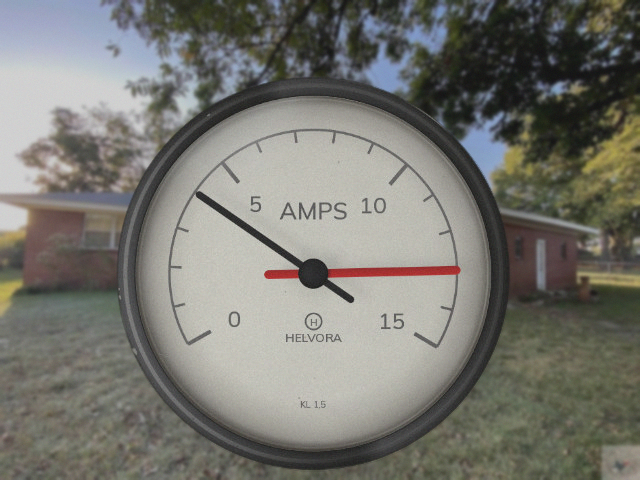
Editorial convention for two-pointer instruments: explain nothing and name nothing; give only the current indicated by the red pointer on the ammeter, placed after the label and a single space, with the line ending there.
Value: 13 A
